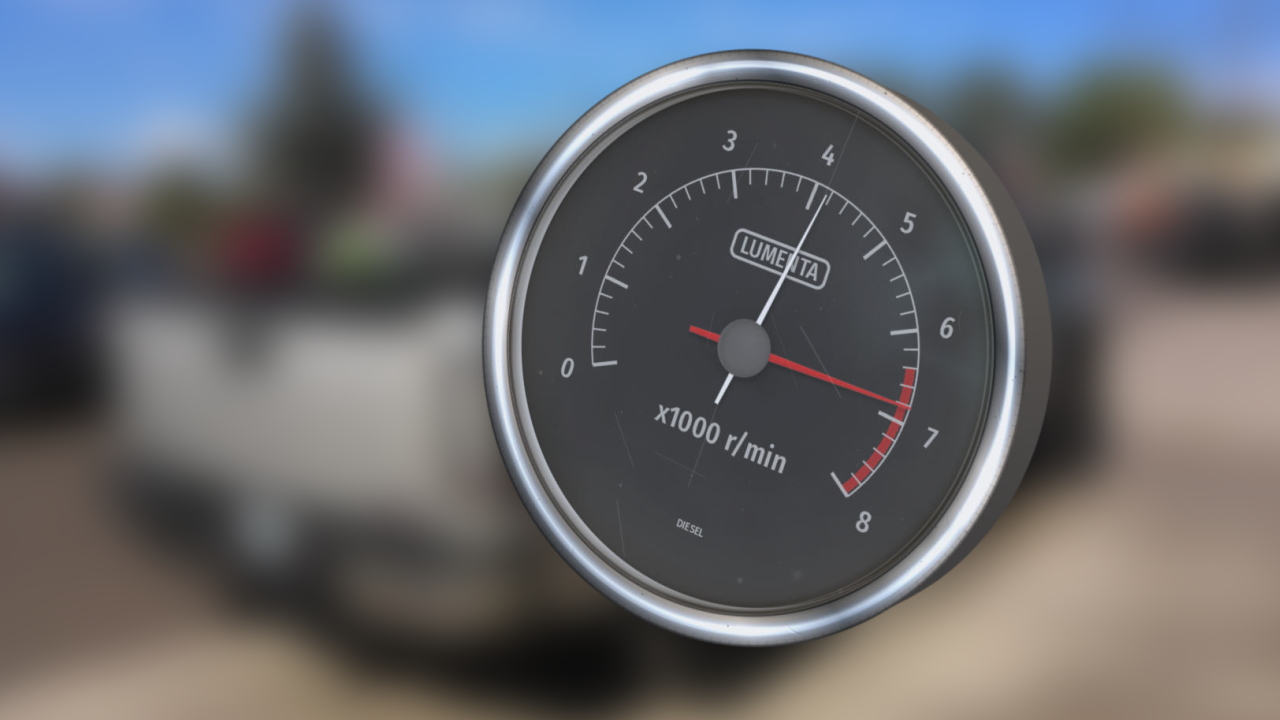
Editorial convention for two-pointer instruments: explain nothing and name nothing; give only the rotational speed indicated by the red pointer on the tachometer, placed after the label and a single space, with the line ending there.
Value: 6800 rpm
